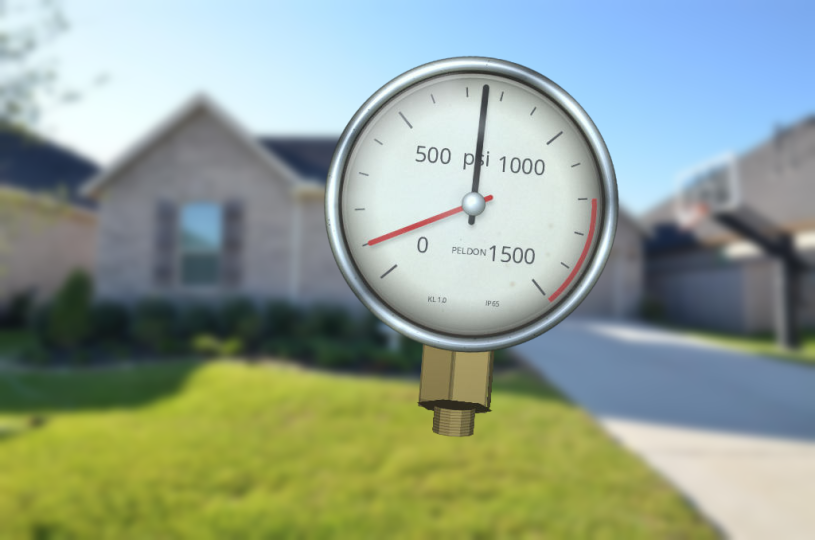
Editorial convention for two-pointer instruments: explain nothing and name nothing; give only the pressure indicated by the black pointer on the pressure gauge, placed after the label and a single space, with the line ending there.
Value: 750 psi
